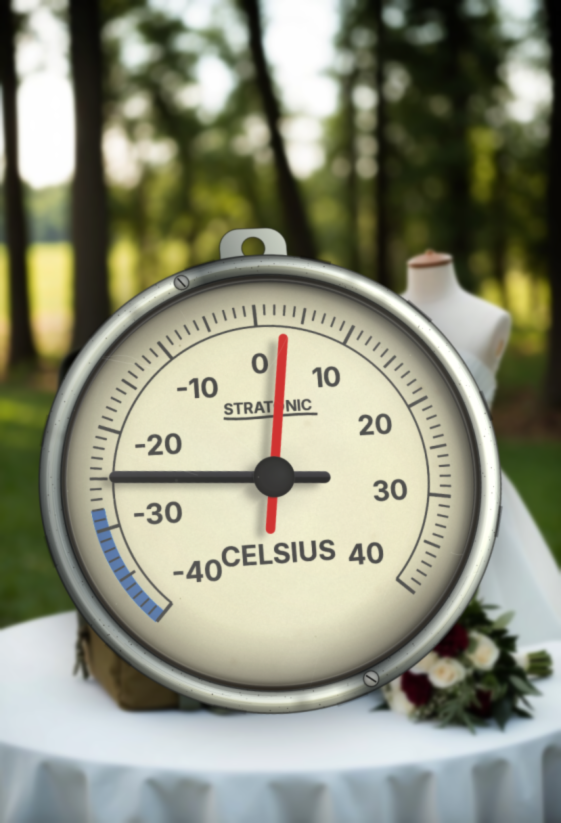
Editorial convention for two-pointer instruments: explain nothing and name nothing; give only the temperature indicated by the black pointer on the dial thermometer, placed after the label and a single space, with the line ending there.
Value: -25 °C
